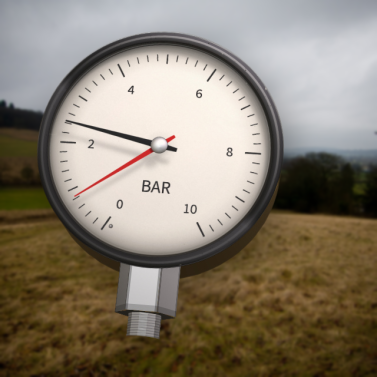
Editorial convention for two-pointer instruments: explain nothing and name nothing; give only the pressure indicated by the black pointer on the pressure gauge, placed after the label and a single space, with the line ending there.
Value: 2.4 bar
